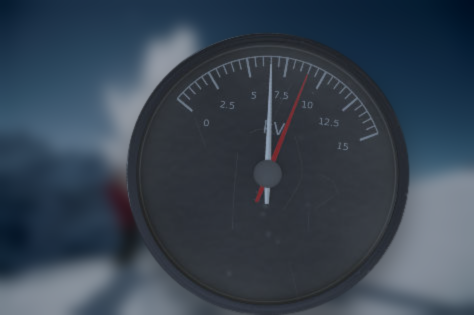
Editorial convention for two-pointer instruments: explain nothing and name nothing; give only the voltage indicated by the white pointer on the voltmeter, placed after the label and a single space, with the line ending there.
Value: 6.5 kV
